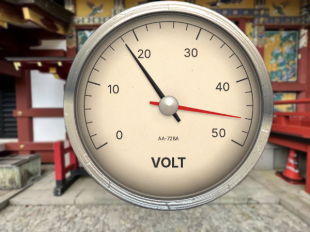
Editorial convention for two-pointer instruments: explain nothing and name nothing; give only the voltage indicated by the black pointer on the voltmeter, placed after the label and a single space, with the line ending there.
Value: 18 V
